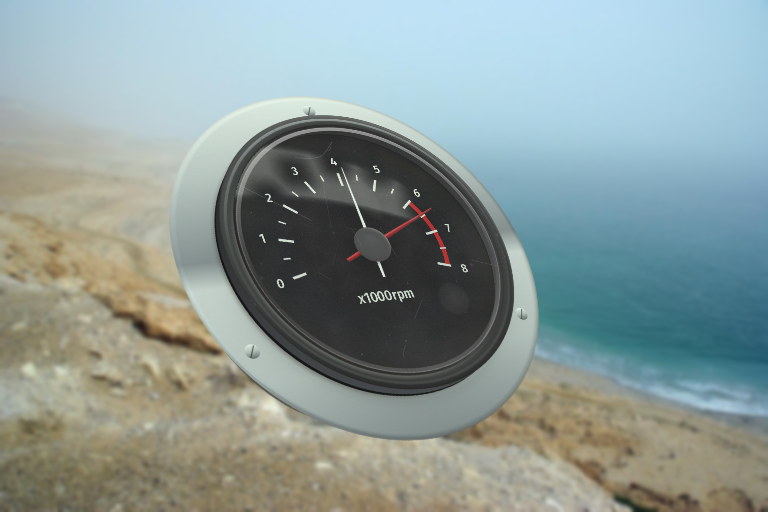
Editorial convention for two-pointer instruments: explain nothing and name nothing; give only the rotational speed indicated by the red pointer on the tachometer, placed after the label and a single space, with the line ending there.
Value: 6500 rpm
